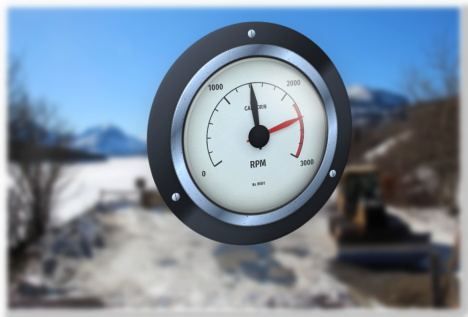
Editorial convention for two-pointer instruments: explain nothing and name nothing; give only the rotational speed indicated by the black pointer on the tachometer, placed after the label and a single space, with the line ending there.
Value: 1400 rpm
